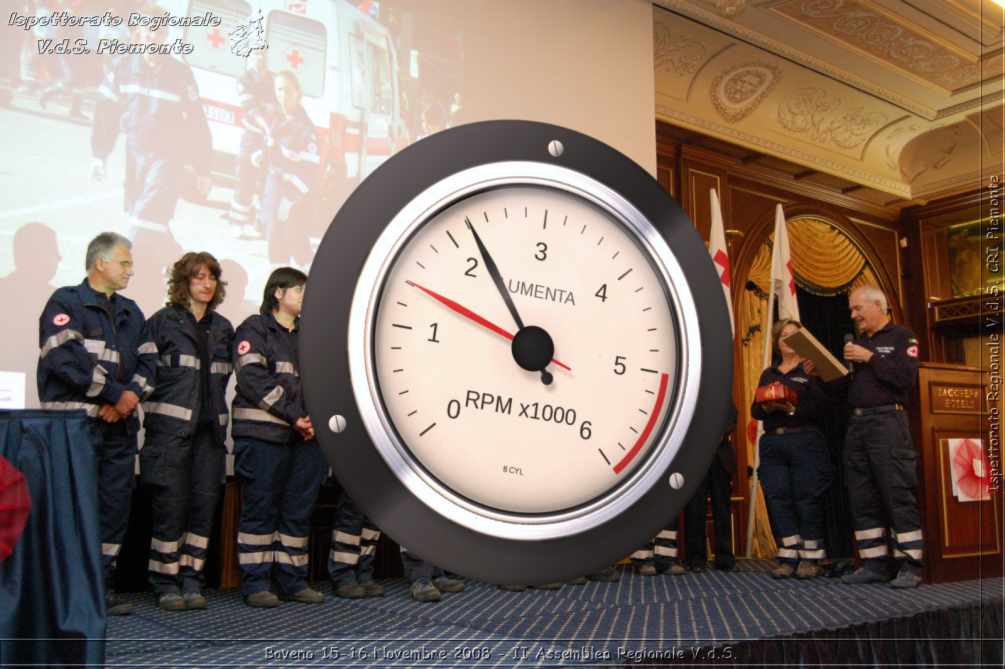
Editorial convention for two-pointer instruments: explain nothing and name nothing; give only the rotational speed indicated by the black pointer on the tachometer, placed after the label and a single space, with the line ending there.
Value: 2200 rpm
